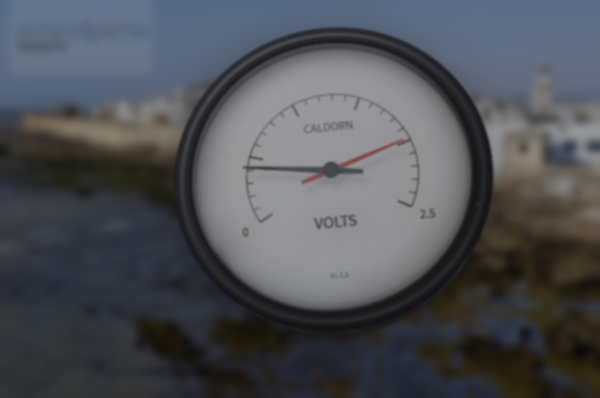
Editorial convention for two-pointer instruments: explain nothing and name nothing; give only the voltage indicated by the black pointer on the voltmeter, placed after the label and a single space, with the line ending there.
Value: 0.4 V
